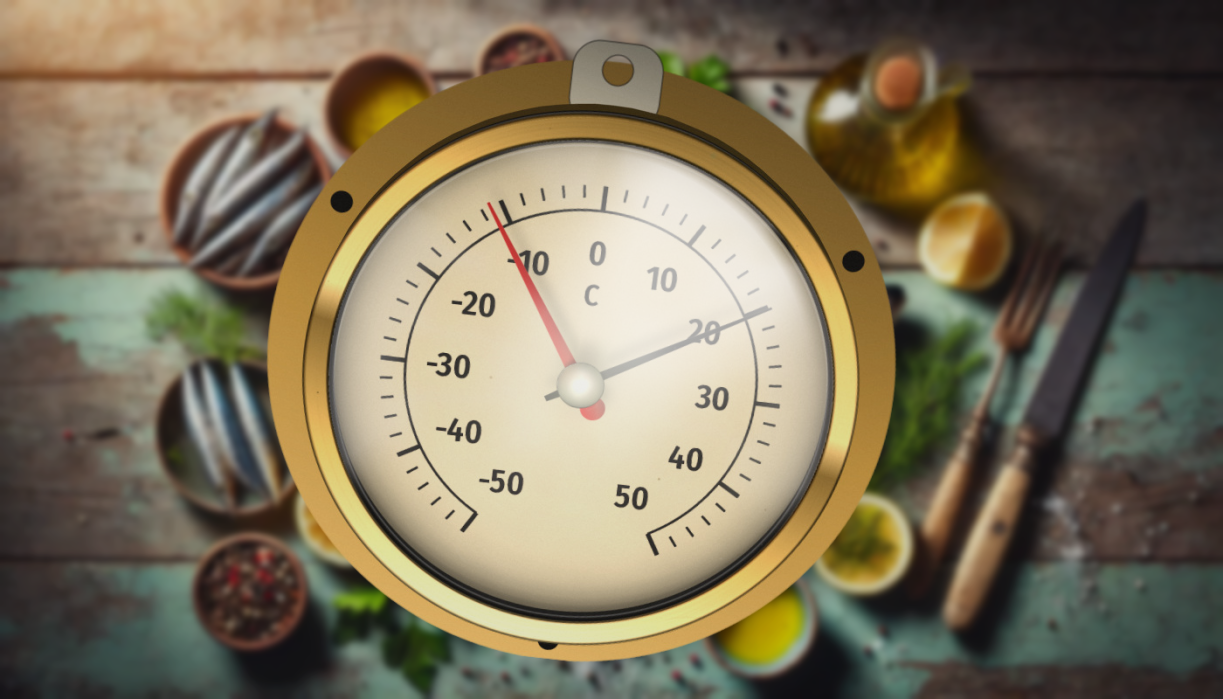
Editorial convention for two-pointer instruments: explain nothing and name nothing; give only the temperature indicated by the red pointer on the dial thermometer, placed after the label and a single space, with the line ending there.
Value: -11 °C
